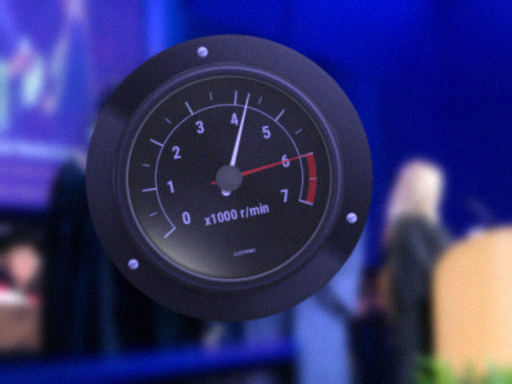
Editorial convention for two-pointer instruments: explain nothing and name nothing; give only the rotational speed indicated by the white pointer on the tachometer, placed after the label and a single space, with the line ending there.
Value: 4250 rpm
